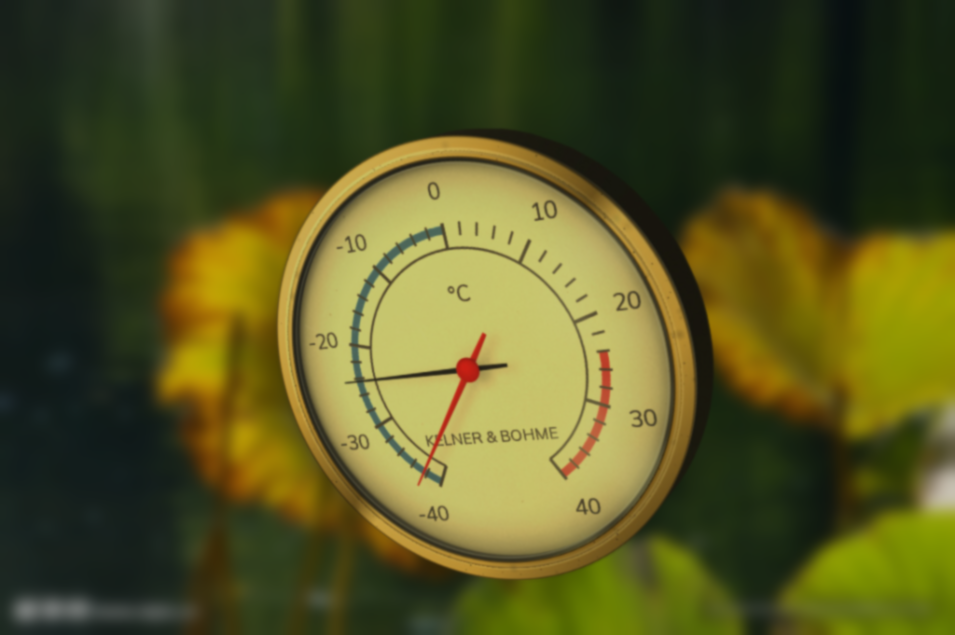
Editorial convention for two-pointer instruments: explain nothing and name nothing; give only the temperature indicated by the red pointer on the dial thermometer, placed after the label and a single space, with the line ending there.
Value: -38 °C
